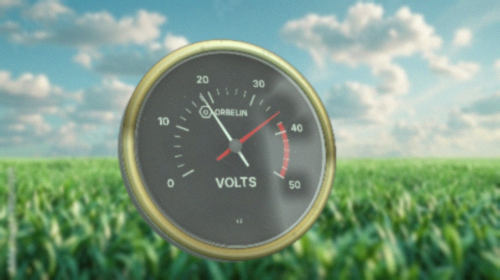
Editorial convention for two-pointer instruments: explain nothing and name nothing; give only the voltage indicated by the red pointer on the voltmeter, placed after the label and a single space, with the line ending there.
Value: 36 V
